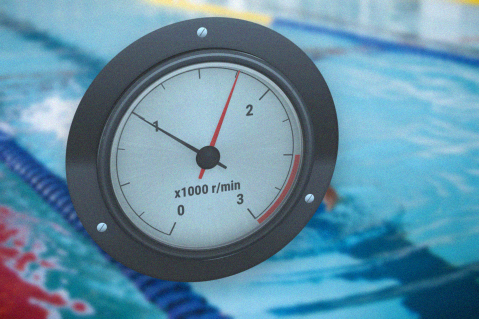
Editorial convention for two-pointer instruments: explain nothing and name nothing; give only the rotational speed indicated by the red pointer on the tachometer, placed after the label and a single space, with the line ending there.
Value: 1750 rpm
